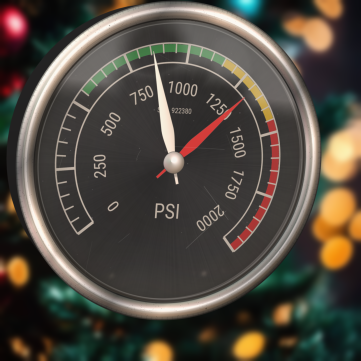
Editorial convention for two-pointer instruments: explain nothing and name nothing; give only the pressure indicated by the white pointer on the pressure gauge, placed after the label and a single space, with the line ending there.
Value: 850 psi
